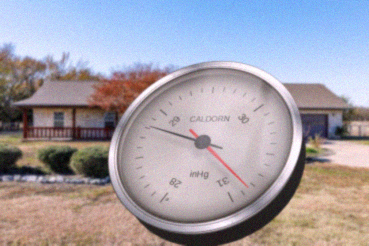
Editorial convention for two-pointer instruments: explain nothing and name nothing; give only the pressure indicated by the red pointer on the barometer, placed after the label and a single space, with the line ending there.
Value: 30.85 inHg
